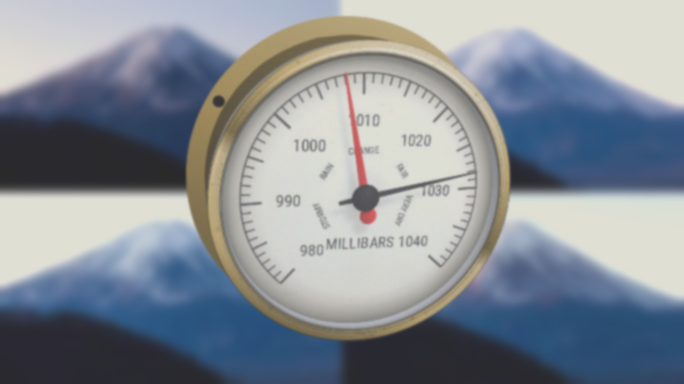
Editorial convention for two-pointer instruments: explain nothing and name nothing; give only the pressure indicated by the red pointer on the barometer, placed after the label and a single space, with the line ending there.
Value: 1008 mbar
